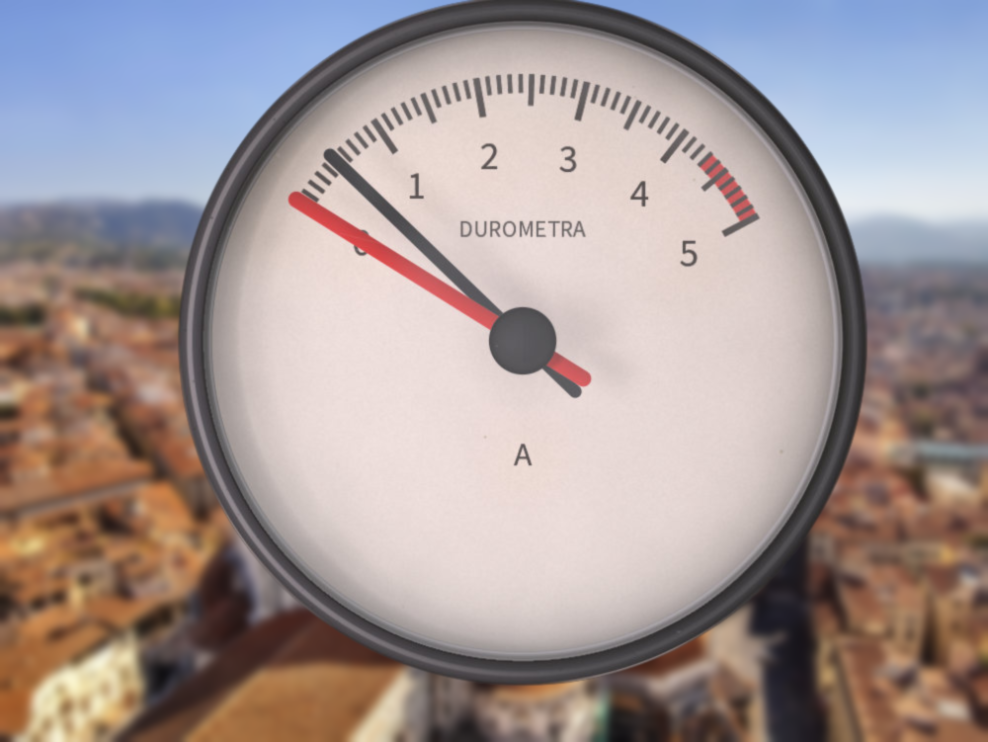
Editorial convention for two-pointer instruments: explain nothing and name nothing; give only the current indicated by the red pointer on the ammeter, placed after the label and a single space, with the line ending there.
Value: 0 A
